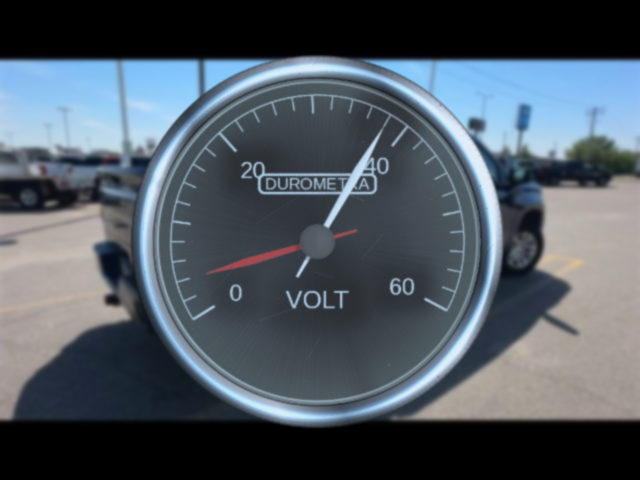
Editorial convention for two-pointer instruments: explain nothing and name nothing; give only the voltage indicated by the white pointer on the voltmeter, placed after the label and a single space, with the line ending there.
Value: 38 V
